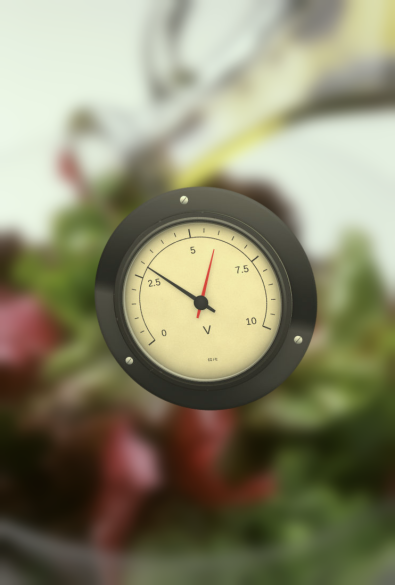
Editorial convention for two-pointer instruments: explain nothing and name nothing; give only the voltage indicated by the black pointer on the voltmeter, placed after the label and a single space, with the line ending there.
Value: 3 V
